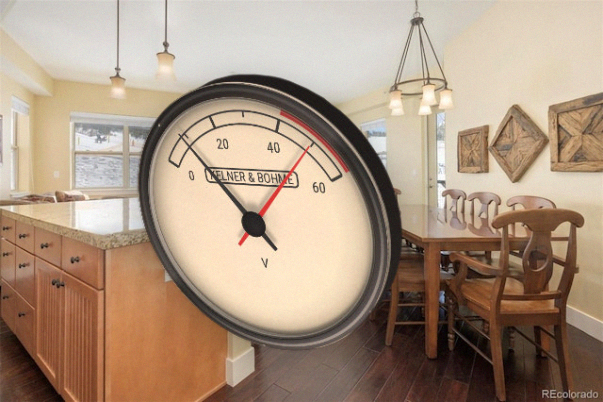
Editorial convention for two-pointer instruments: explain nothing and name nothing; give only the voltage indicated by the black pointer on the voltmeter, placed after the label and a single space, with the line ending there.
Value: 10 V
